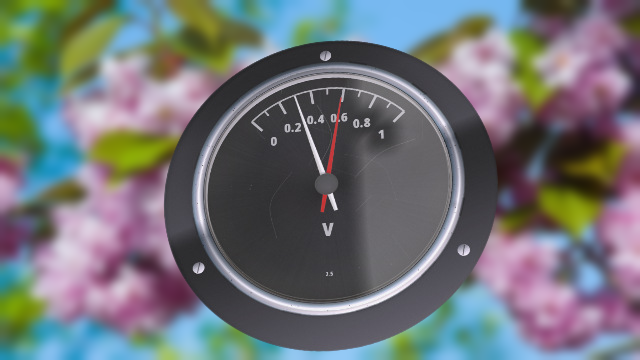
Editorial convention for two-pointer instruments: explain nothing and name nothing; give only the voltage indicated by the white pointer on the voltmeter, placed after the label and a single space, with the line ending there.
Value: 0.3 V
